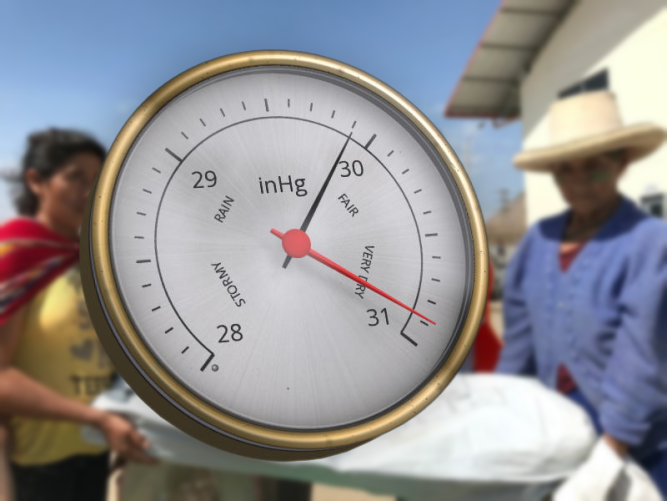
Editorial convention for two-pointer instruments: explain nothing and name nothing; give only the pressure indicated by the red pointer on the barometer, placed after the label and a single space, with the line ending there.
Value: 30.9 inHg
